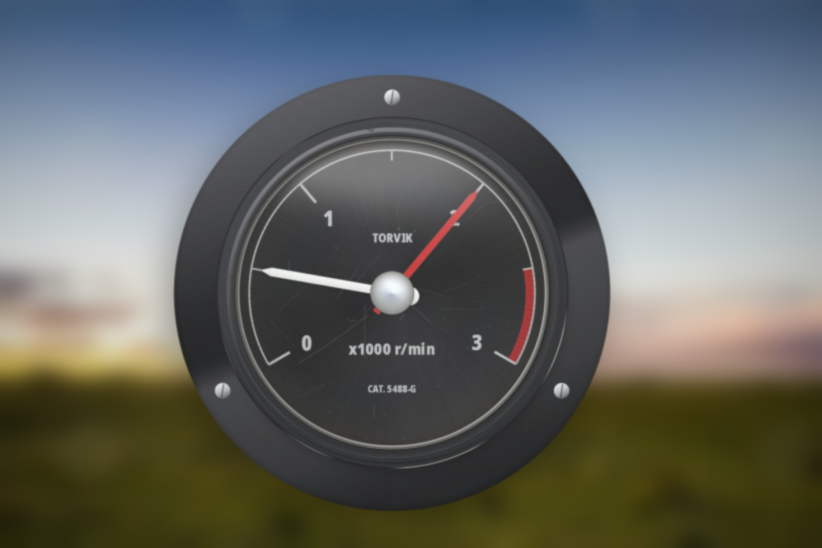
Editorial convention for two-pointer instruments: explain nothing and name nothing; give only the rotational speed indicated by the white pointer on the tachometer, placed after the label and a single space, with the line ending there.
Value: 500 rpm
